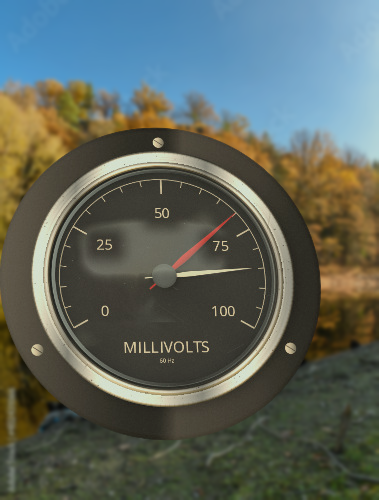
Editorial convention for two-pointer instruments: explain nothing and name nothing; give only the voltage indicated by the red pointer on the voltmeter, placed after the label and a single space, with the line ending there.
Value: 70 mV
